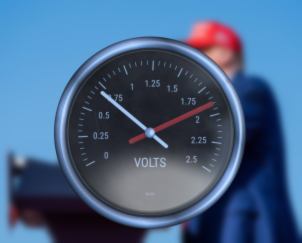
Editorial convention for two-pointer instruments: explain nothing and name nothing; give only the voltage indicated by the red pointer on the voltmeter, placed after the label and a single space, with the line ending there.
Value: 1.9 V
